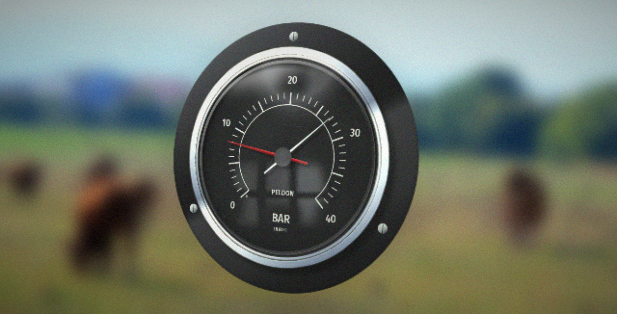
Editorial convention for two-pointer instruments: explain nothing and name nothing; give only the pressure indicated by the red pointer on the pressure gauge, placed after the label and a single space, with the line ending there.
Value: 8 bar
